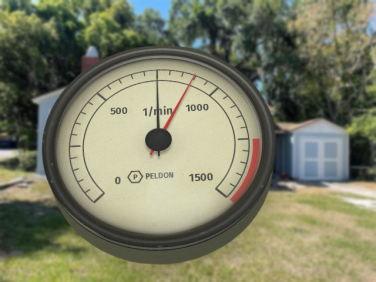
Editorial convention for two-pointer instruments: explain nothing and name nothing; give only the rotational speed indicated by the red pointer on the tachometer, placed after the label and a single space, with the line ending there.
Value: 900 rpm
